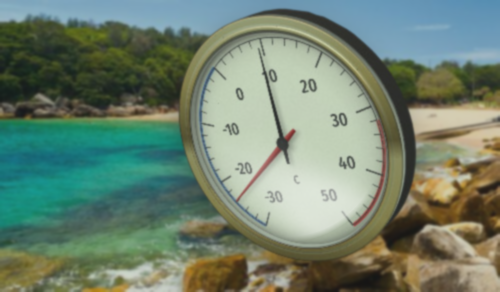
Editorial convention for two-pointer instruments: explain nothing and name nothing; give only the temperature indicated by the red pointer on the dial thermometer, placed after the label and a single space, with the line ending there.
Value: -24 °C
